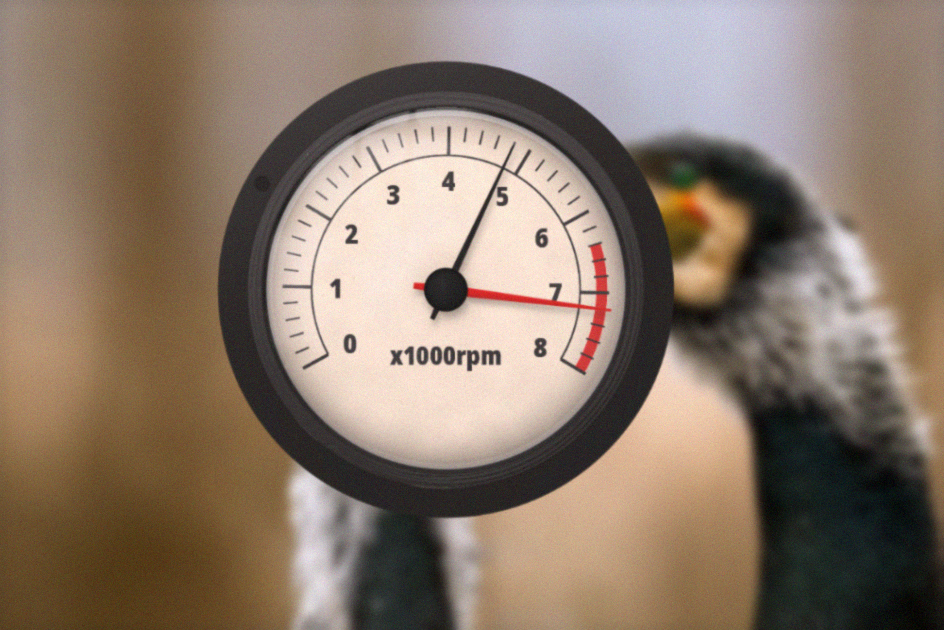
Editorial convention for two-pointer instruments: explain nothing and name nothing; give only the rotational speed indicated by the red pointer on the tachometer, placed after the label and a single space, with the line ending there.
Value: 7200 rpm
